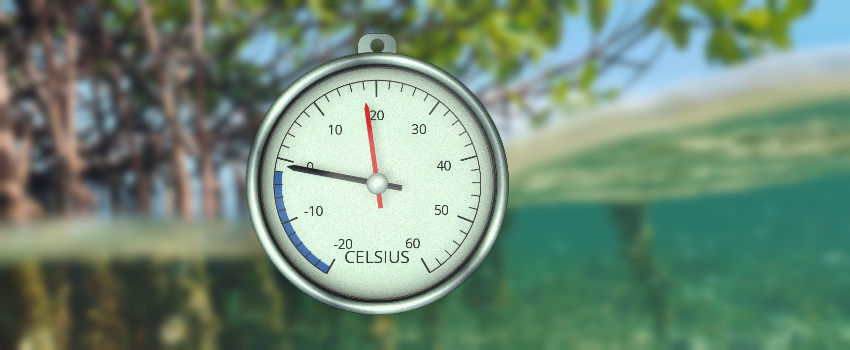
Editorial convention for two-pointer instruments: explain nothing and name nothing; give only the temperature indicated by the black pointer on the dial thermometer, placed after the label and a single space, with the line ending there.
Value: -1 °C
